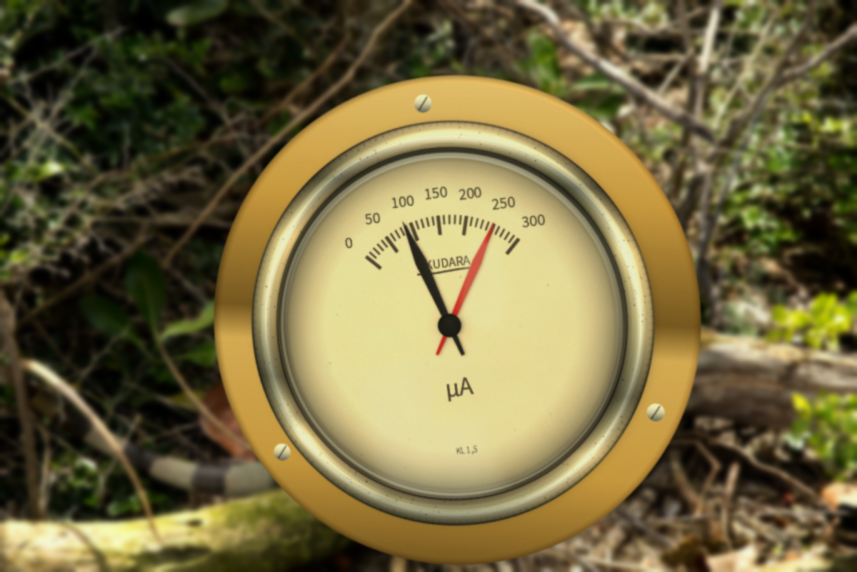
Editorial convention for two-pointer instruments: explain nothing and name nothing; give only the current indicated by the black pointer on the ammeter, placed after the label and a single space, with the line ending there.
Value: 90 µA
